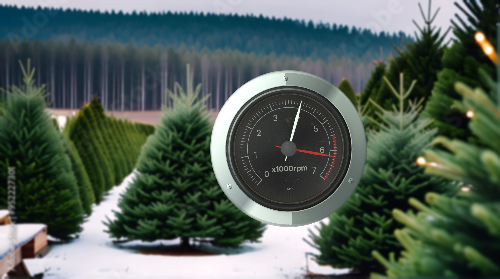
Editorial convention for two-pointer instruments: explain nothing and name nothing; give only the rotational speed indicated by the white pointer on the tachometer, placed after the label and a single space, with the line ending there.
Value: 4000 rpm
